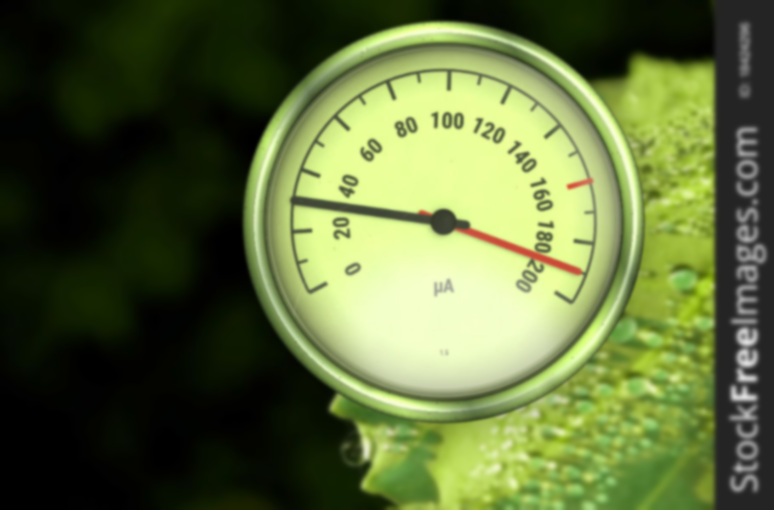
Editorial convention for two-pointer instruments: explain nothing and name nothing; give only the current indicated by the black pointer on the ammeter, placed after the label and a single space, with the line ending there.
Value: 30 µA
